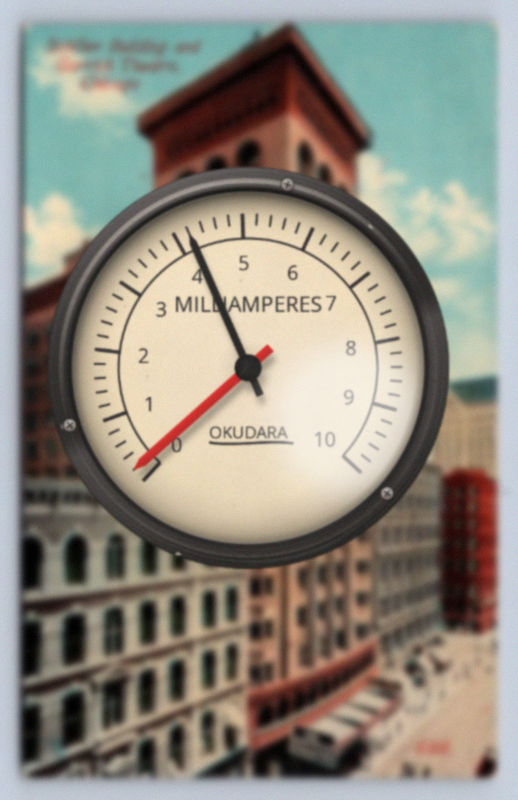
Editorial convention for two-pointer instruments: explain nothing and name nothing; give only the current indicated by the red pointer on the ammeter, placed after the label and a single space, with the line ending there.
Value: 0.2 mA
